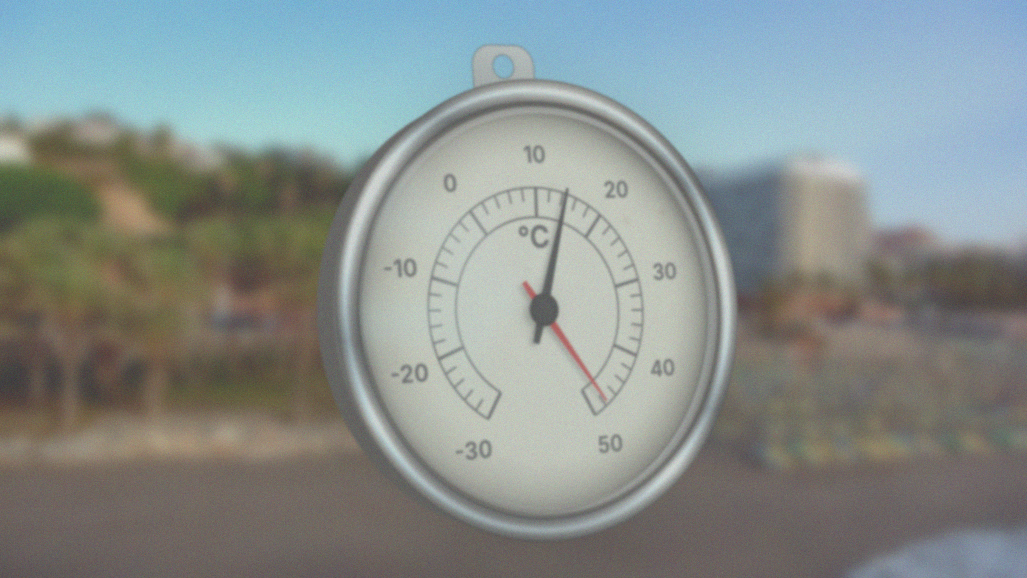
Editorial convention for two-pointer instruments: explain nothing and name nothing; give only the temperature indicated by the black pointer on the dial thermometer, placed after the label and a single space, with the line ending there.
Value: 14 °C
